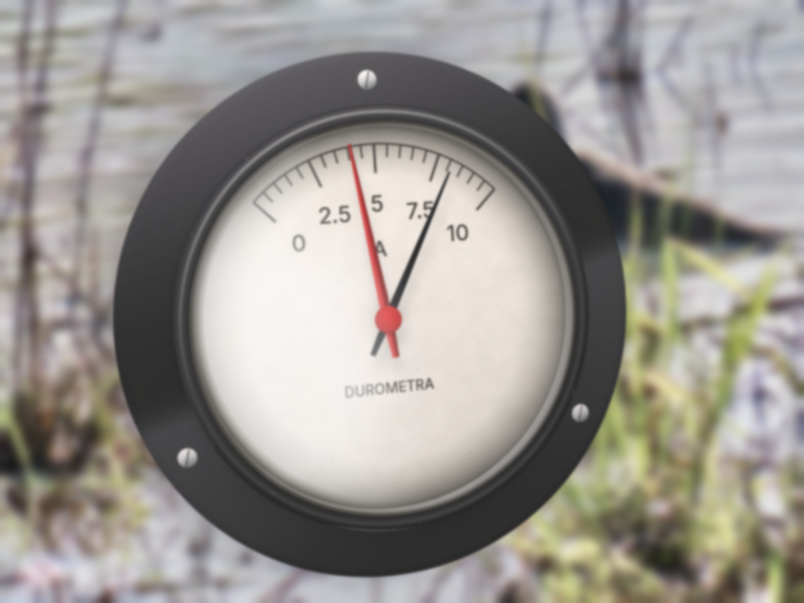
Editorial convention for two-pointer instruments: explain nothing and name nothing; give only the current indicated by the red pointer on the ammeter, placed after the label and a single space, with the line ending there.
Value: 4 A
